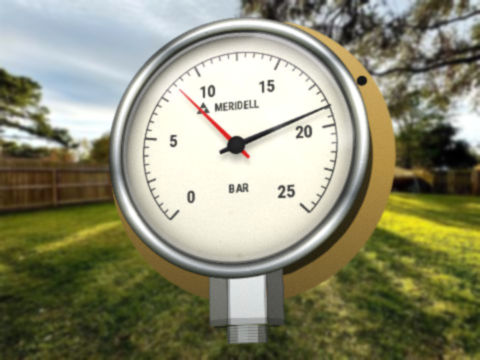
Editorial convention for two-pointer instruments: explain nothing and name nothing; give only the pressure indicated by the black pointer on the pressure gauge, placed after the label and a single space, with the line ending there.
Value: 19 bar
